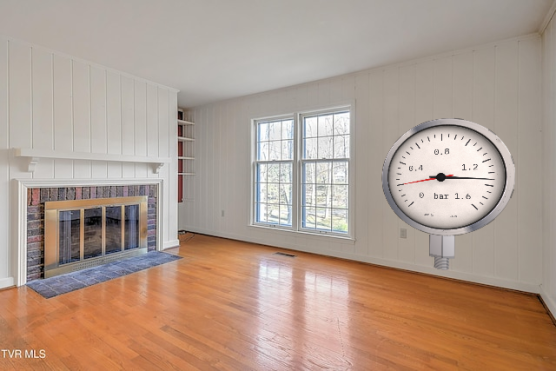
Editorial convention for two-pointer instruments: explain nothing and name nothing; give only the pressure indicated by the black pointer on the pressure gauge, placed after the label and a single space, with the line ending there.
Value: 1.35 bar
